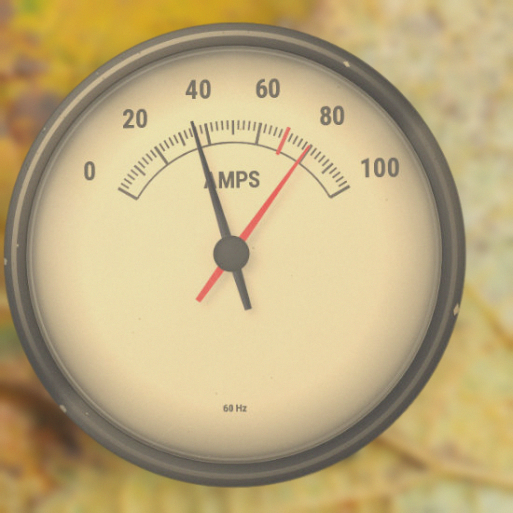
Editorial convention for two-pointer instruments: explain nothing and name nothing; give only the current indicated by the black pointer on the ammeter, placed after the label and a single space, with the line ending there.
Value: 36 A
